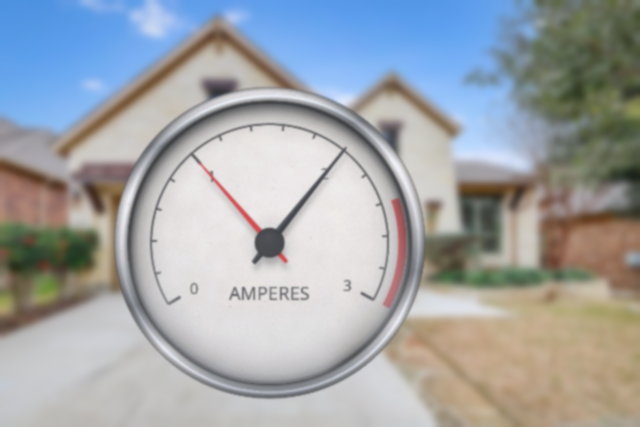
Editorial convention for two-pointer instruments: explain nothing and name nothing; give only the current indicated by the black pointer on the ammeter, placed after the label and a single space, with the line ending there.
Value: 2 A
